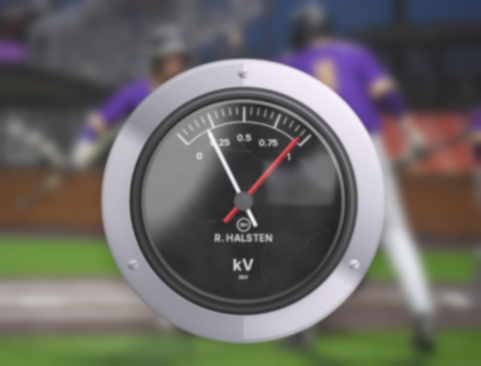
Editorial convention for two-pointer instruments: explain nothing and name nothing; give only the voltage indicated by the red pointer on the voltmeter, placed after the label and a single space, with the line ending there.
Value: 0.95 kV
